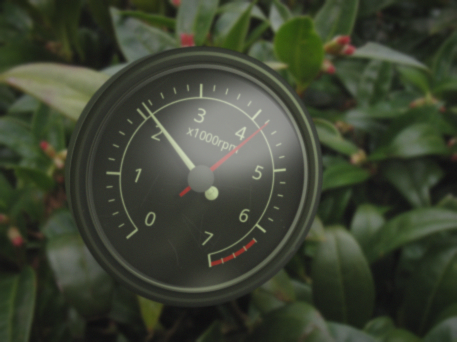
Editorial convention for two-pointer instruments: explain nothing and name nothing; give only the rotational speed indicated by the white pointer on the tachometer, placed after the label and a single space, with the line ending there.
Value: 2100 rpm
